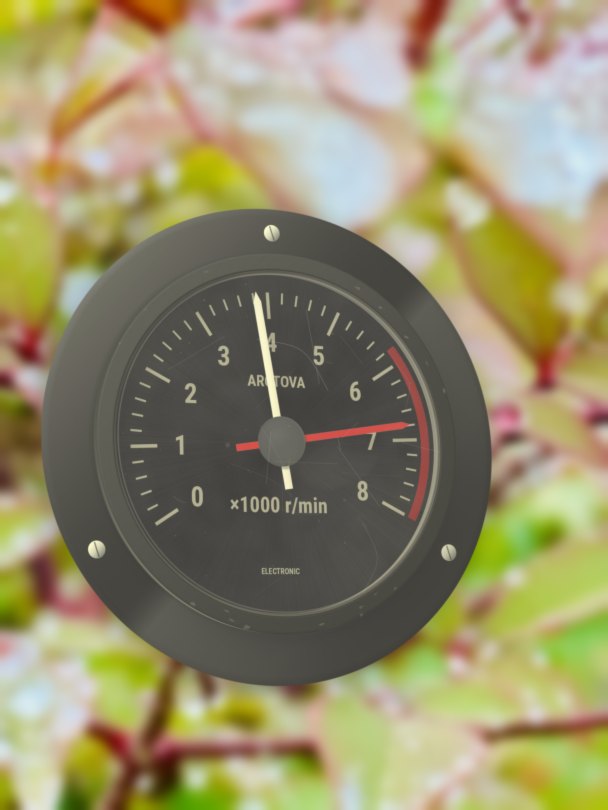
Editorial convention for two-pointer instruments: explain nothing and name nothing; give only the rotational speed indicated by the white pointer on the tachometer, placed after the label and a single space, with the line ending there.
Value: 3800 rpm
